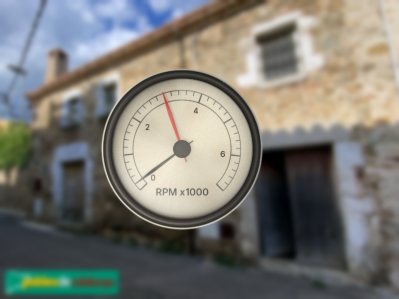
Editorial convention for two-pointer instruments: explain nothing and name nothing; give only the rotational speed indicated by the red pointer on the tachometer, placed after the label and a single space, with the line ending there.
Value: 3000 rpm
